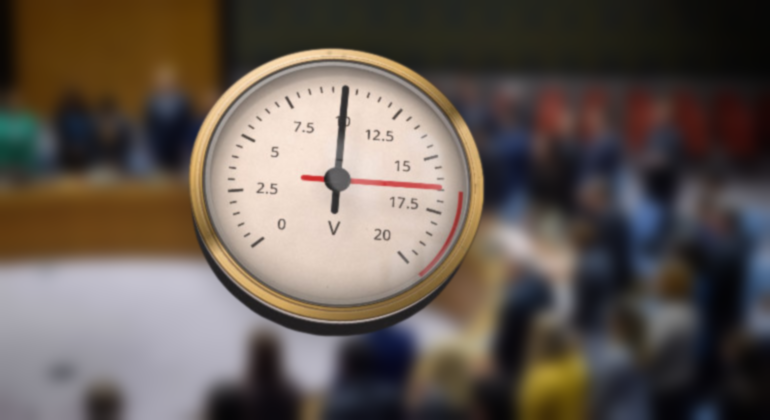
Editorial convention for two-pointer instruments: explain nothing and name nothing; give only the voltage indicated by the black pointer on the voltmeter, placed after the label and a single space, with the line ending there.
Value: 10 V
